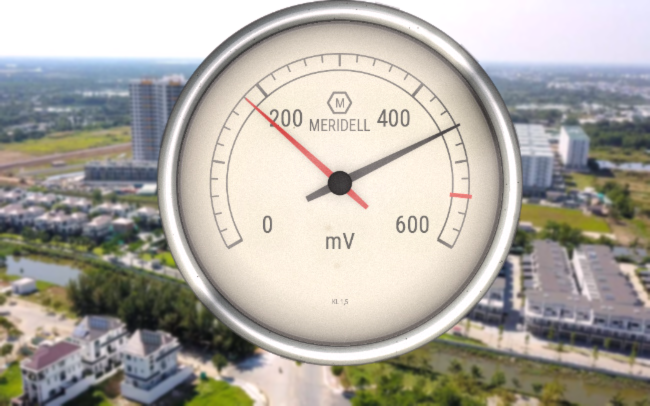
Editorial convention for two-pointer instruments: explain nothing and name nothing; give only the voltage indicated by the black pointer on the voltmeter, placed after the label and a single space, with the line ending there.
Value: 460 mV
